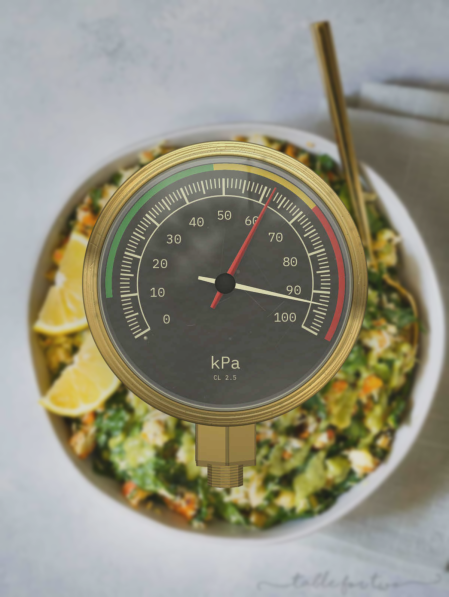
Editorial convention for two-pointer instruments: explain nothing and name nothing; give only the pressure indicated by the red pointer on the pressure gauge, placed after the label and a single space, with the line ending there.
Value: 62 kPa
